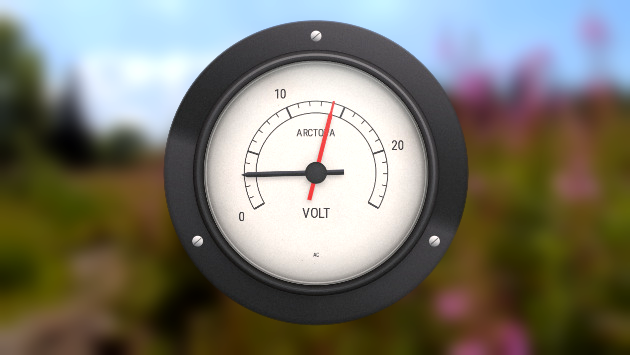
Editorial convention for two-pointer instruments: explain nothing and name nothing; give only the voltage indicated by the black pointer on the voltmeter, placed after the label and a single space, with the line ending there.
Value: 3 V
